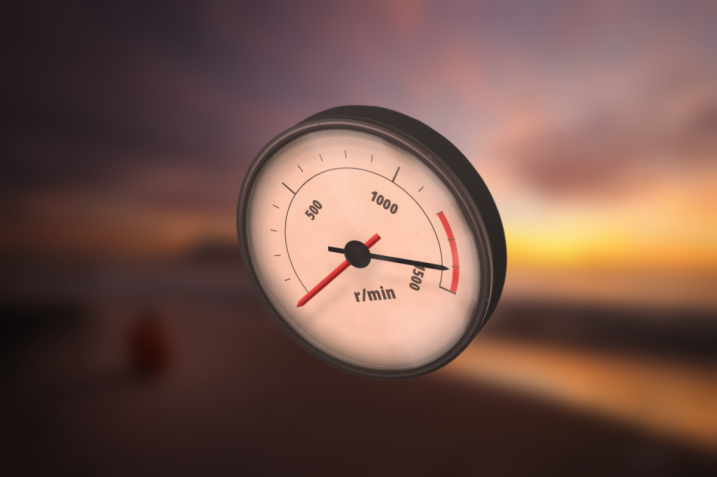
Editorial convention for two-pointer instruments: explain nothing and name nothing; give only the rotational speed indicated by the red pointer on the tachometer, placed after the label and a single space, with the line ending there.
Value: 0 rpm
